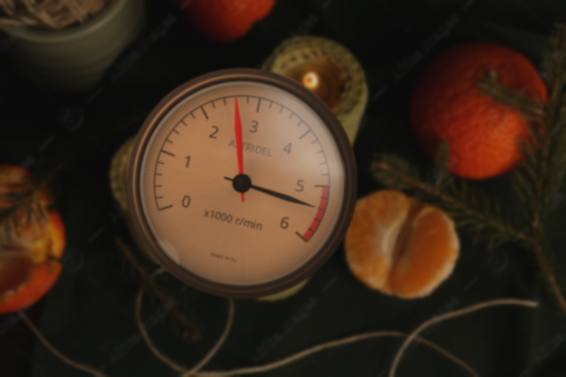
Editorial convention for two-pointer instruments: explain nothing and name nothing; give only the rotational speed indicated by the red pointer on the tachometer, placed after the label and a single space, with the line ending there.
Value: 2600 rpm
